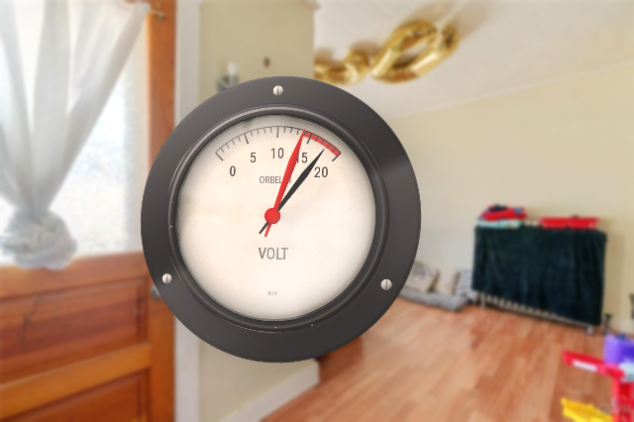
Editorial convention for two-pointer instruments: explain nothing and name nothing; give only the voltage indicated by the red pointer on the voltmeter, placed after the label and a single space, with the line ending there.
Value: 14 V
